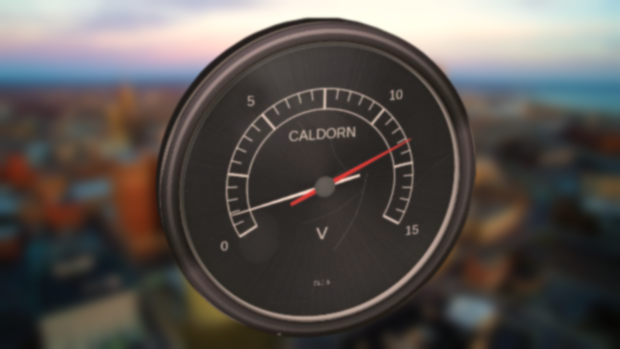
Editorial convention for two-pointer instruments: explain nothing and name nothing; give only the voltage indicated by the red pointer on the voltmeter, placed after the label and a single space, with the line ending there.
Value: 11.5 V
